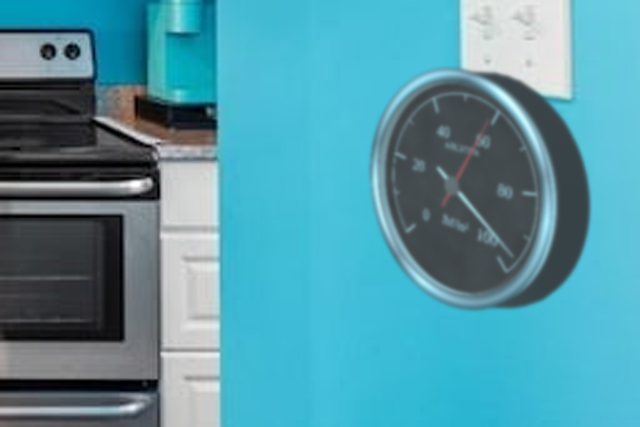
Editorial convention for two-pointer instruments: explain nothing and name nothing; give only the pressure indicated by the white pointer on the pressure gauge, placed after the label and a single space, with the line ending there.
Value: 95 psi
